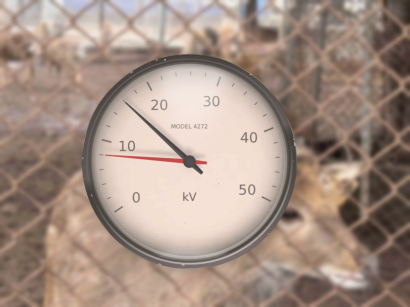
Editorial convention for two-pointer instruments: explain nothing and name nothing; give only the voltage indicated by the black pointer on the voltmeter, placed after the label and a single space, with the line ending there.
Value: 16 kV
